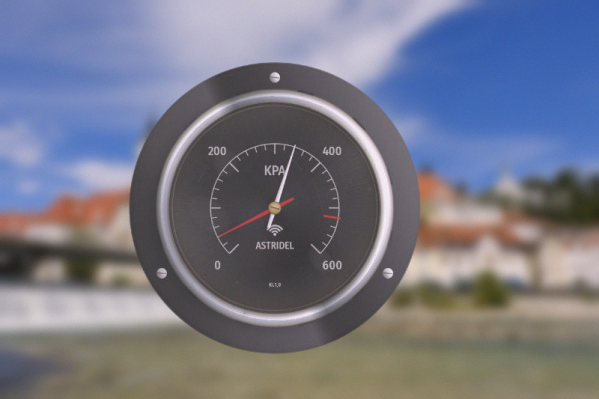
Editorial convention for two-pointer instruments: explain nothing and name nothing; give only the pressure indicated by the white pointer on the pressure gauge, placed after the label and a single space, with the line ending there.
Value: 340 kPa
